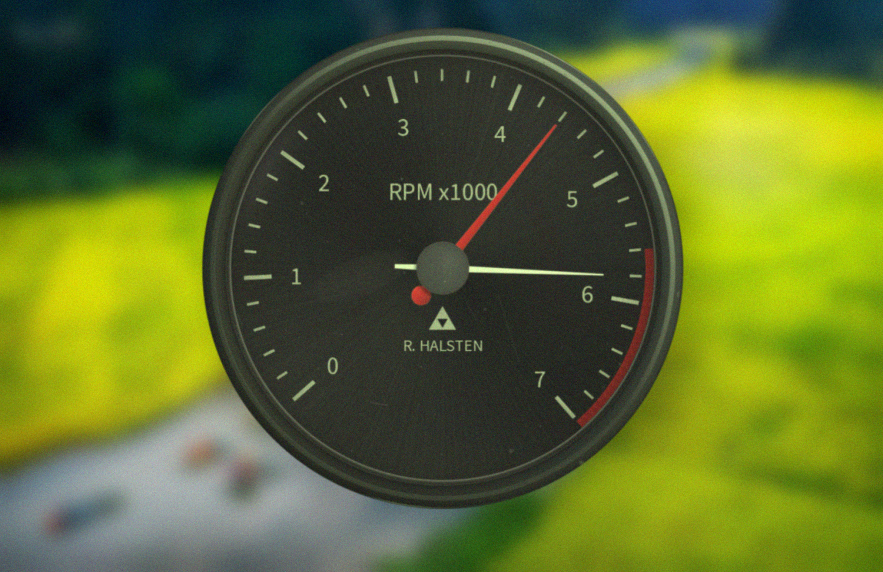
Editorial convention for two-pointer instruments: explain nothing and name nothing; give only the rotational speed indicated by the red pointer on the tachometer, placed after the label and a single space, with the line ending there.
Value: 4400 rpm
